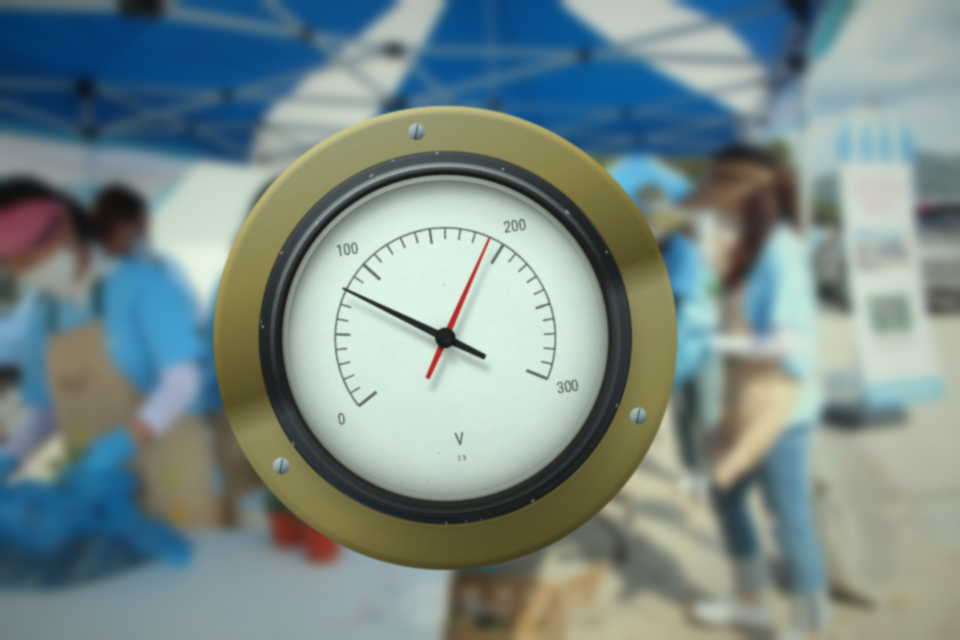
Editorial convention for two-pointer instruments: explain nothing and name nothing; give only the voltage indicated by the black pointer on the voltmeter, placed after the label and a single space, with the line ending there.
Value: 80 V
